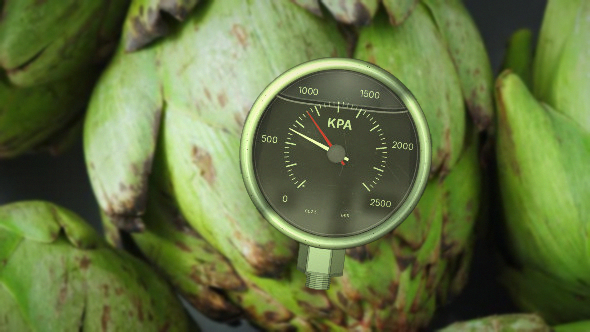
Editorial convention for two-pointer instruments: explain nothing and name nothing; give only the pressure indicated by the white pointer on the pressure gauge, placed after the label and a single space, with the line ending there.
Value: 650 kPa
